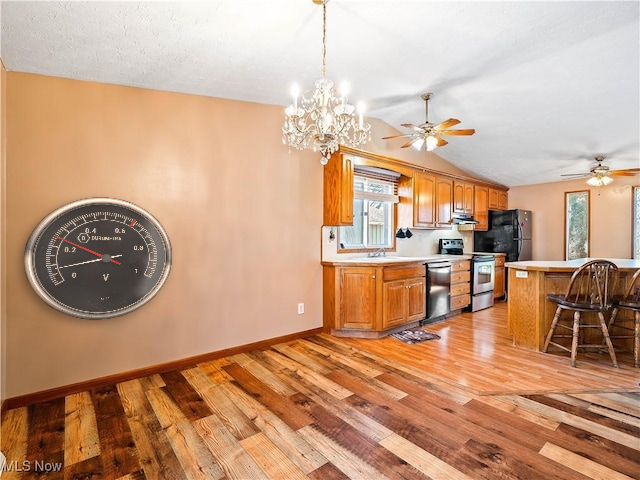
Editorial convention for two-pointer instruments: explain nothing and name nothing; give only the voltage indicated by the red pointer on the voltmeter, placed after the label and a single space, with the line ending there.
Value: 0.25 V
